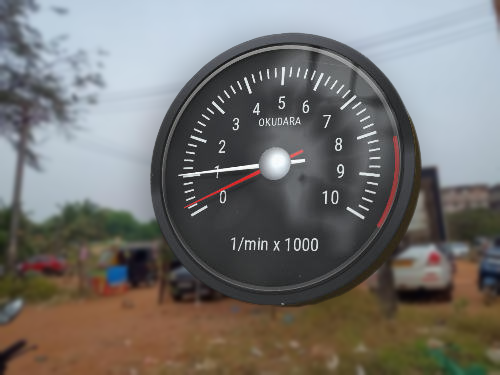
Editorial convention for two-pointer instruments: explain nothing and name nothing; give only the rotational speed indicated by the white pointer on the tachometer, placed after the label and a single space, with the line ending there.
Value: 1000 rpm
